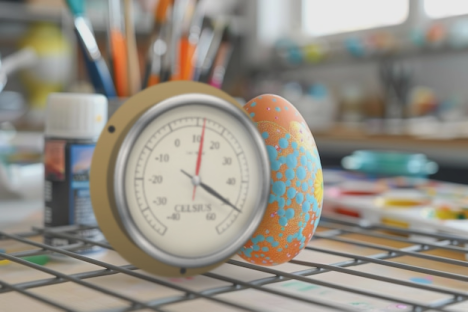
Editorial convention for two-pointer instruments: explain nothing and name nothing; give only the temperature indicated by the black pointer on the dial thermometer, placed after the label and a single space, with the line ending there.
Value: 50 °C
